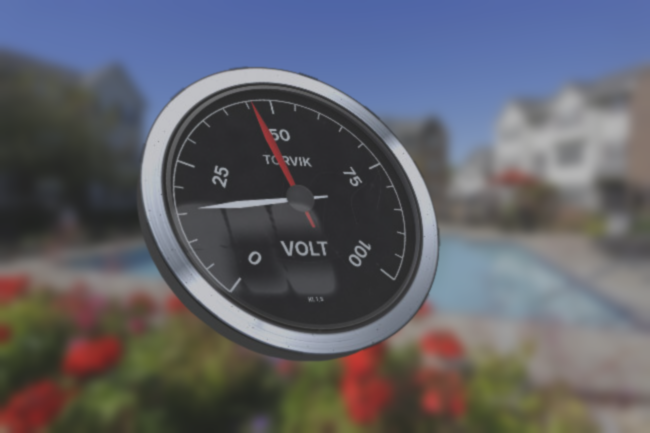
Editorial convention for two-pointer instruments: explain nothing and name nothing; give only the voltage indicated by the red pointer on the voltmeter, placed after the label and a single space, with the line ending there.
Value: 45 V
